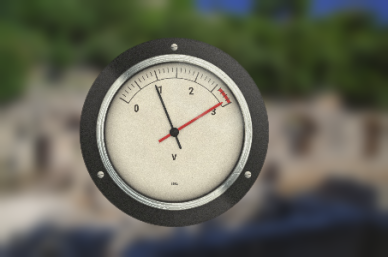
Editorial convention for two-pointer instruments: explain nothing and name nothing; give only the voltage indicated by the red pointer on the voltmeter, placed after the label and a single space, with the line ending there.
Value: 2.9 V
